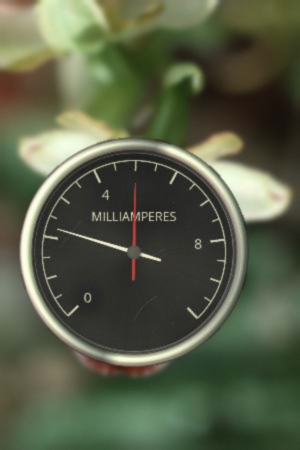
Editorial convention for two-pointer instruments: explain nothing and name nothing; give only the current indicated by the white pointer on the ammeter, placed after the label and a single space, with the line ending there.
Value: 2.25 mA
